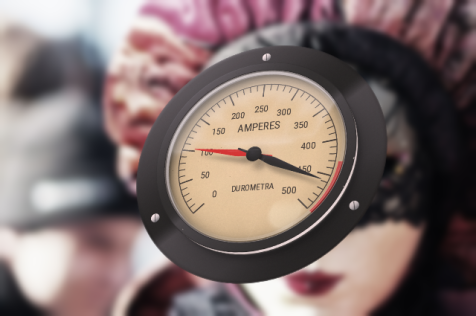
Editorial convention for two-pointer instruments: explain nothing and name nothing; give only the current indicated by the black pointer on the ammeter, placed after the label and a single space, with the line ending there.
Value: 460 A
